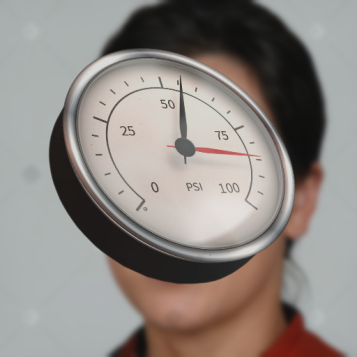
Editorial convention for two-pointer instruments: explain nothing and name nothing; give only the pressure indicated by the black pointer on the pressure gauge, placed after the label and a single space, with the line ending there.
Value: 55 psi
